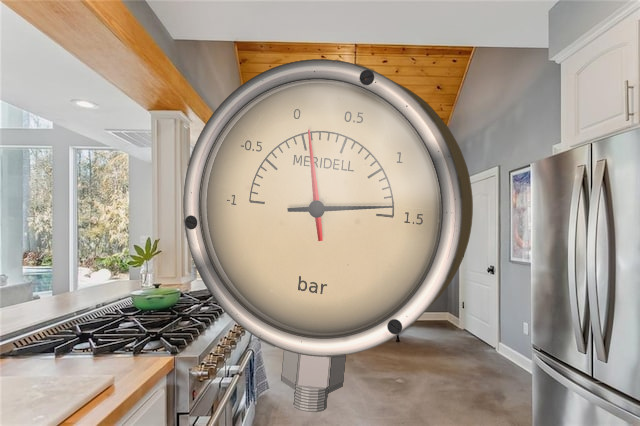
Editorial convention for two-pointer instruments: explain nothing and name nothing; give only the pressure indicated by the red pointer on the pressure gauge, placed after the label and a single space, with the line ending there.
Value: 0.1 bar
